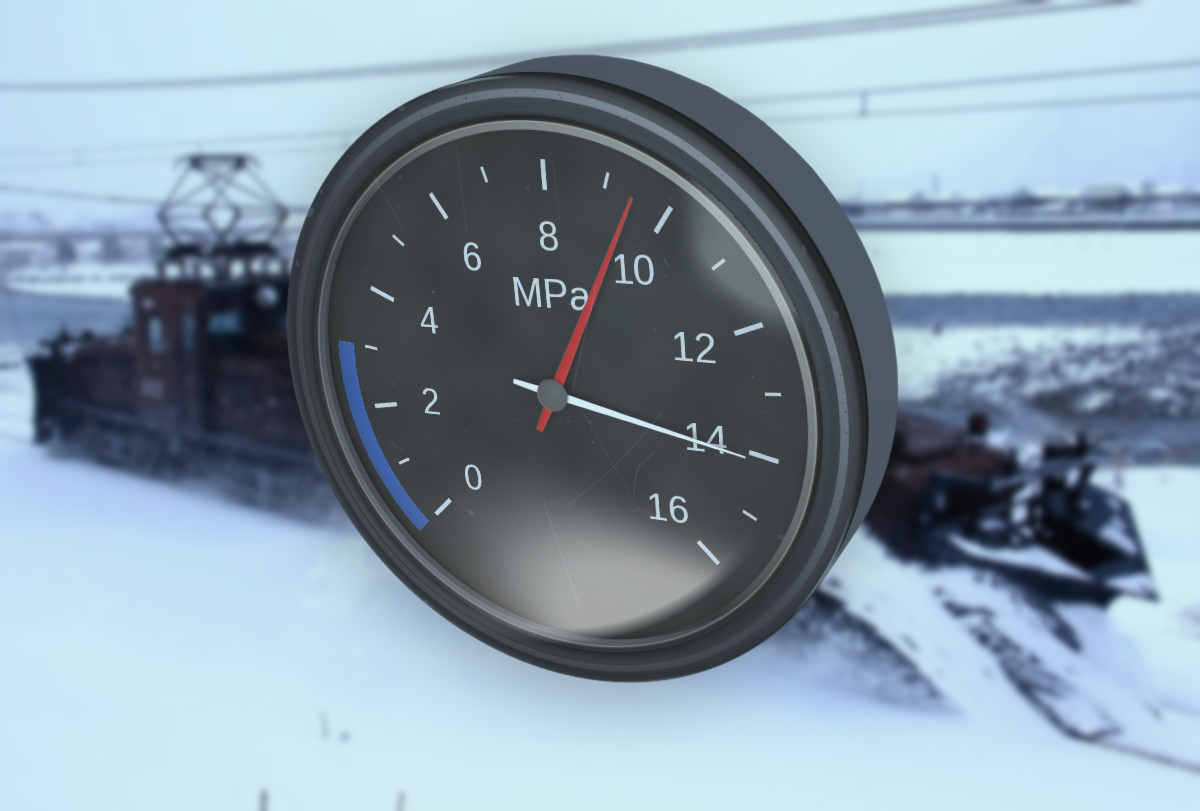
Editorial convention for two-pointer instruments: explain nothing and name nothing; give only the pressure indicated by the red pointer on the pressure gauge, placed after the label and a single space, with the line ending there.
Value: 9.5 MPa
